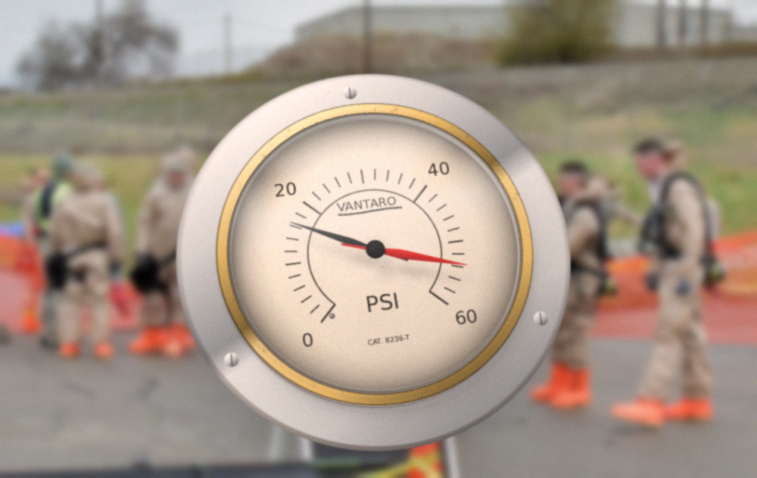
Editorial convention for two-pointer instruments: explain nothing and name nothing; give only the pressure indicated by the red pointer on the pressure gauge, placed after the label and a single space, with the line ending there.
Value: 54 psi
